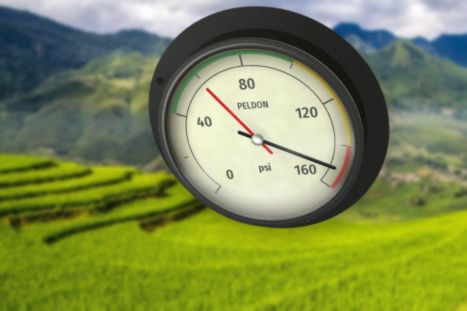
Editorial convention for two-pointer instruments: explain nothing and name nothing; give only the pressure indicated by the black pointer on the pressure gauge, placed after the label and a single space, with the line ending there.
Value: 150 psi
